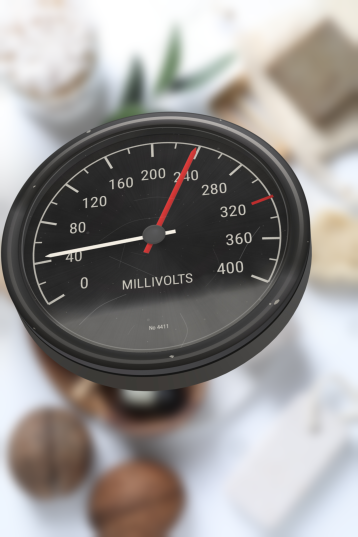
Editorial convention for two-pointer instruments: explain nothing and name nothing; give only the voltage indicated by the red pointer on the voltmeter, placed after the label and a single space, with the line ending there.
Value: 240 mV
